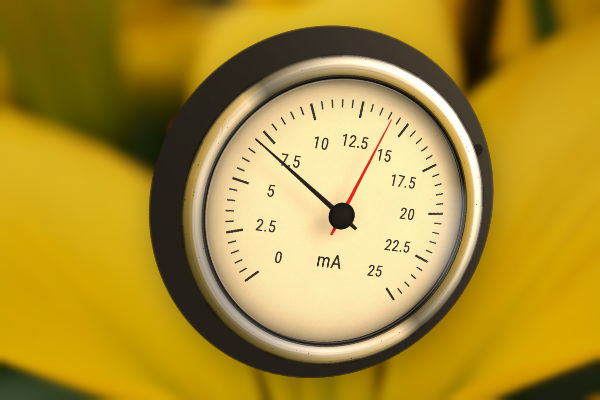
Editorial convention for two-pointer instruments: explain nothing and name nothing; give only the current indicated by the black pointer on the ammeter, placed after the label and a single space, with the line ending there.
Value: 7 mA
